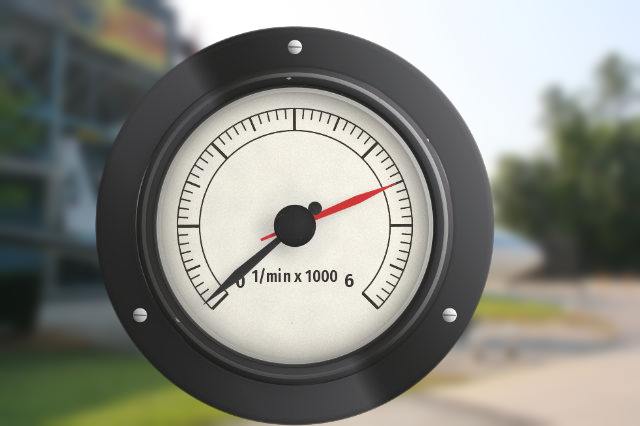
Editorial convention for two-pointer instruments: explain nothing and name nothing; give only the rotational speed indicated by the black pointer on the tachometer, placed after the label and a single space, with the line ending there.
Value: 100 rpm
